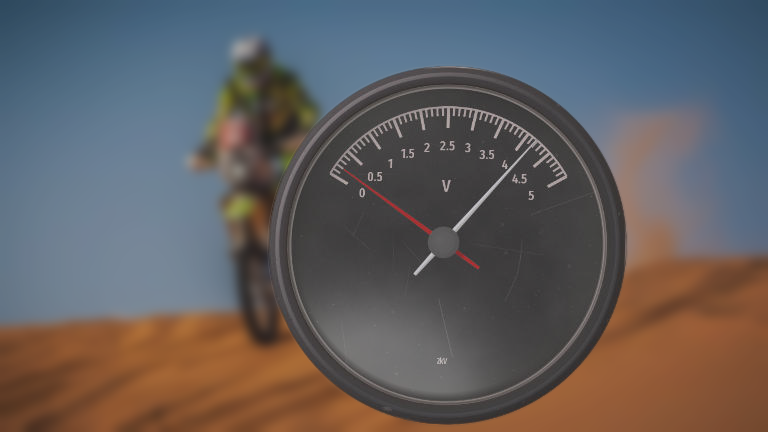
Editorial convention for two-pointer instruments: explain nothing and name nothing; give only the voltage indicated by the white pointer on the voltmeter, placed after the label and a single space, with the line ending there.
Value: 4.2 V
